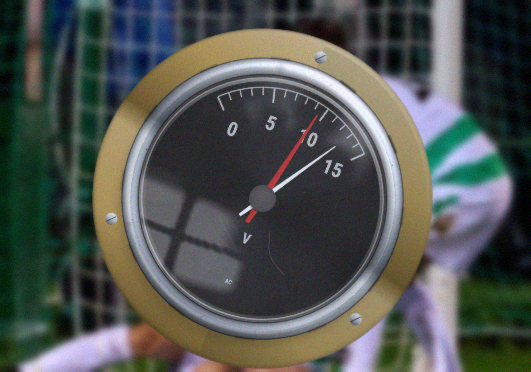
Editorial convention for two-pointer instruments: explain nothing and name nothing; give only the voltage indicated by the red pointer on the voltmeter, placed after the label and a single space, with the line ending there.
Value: 9.5 V
